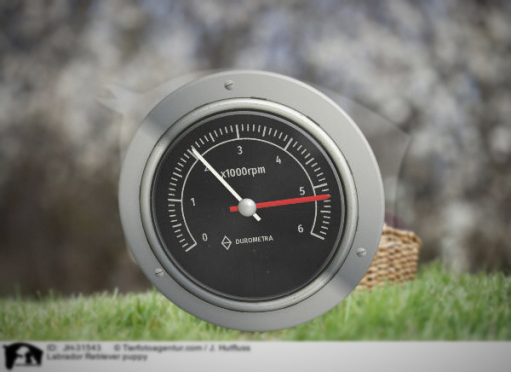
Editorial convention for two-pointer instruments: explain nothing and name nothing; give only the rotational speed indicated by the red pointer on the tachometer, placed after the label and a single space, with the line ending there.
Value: 5200 rpm
